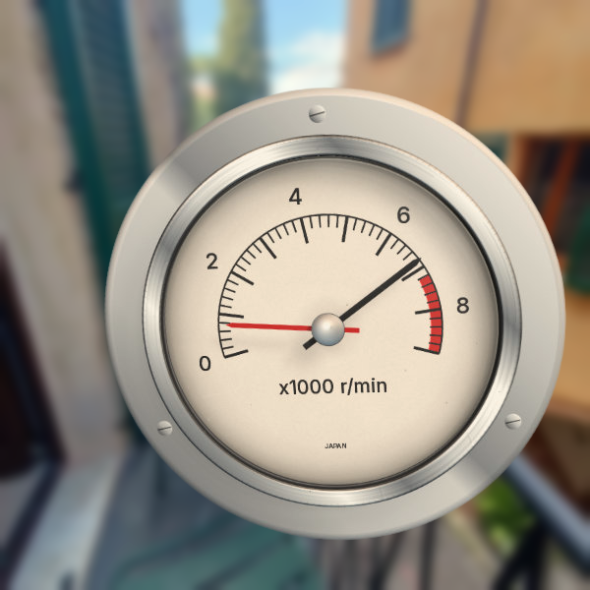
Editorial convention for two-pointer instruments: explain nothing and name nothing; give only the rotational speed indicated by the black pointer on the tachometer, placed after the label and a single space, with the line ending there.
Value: 6800 rpm
